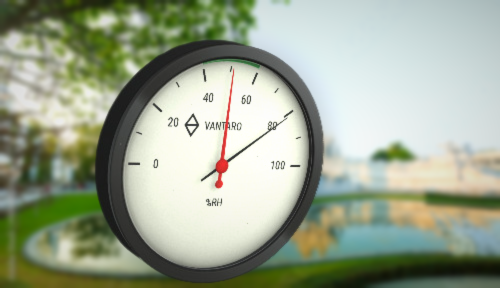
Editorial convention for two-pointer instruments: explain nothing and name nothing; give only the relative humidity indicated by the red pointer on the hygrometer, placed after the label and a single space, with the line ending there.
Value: 50 %
